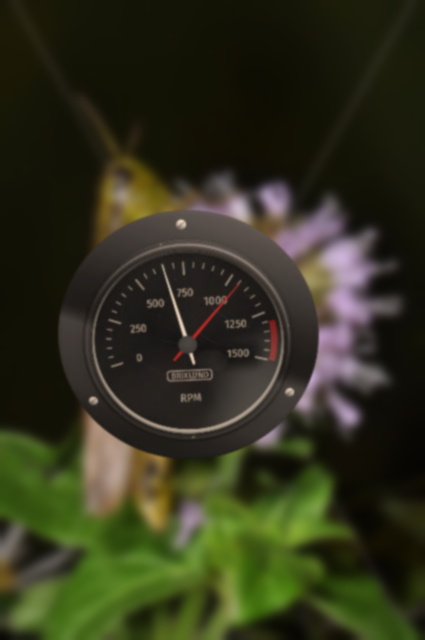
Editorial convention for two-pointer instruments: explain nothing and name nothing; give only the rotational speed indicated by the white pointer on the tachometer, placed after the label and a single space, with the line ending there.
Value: 650 rpm
